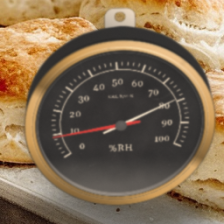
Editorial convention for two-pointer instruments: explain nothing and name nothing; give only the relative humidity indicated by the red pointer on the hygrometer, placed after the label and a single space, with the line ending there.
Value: 10 %
